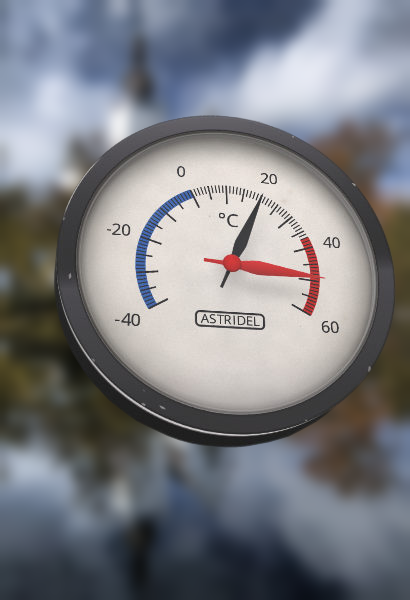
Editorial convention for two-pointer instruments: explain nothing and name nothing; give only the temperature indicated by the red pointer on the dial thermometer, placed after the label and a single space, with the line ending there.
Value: 50 °C
